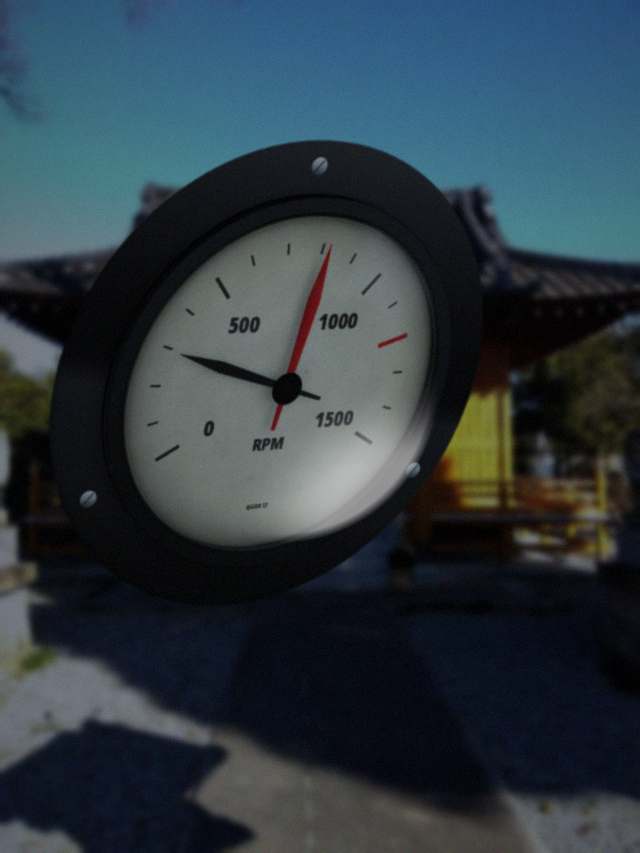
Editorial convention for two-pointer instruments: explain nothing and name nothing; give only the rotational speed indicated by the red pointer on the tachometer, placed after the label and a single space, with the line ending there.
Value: 800 rpm
